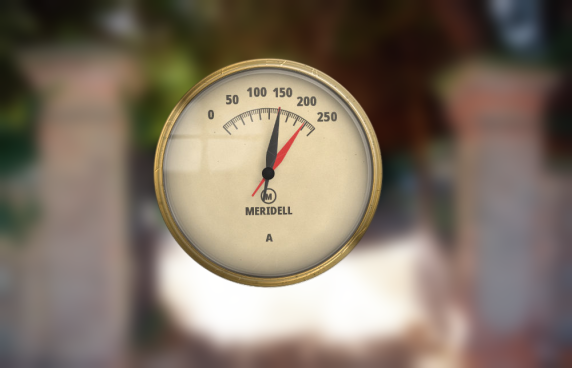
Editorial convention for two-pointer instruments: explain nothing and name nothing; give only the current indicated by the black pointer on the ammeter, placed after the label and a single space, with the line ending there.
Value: 150 A
